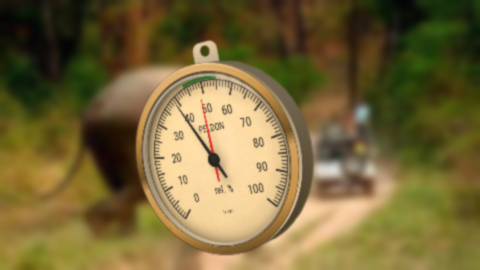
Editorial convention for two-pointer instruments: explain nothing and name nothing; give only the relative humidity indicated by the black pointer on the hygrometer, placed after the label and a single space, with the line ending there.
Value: 40 %
